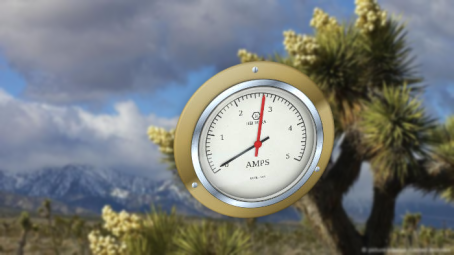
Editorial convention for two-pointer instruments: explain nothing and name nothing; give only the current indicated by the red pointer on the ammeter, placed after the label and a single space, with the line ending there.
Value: 2.7 A
